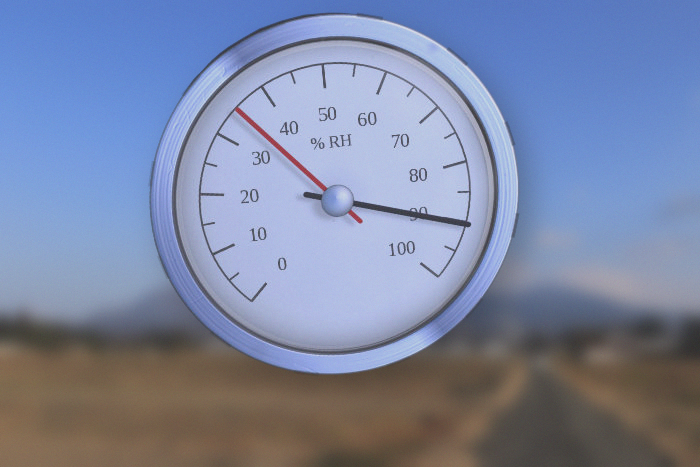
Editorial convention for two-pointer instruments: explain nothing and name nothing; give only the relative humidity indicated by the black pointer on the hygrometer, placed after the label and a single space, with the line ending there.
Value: 90 %
